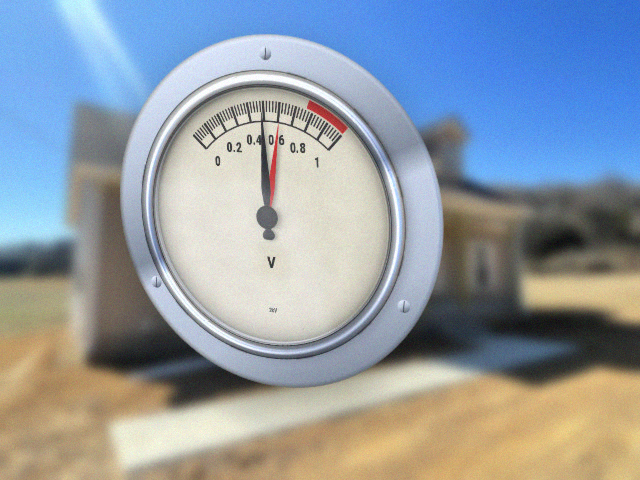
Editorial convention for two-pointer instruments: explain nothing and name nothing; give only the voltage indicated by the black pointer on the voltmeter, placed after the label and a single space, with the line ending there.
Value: 0.5 V
